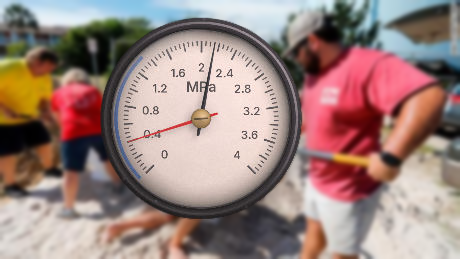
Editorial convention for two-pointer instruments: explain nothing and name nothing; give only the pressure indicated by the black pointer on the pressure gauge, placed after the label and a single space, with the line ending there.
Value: 2.15 MPa
